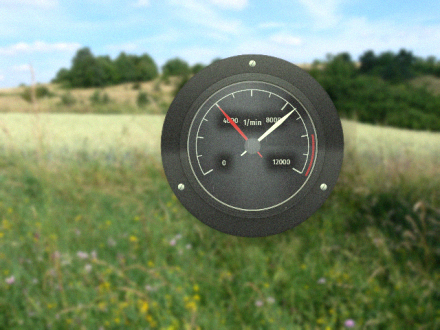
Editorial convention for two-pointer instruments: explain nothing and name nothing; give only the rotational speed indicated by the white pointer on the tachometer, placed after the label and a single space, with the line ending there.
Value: 8500 rpm
